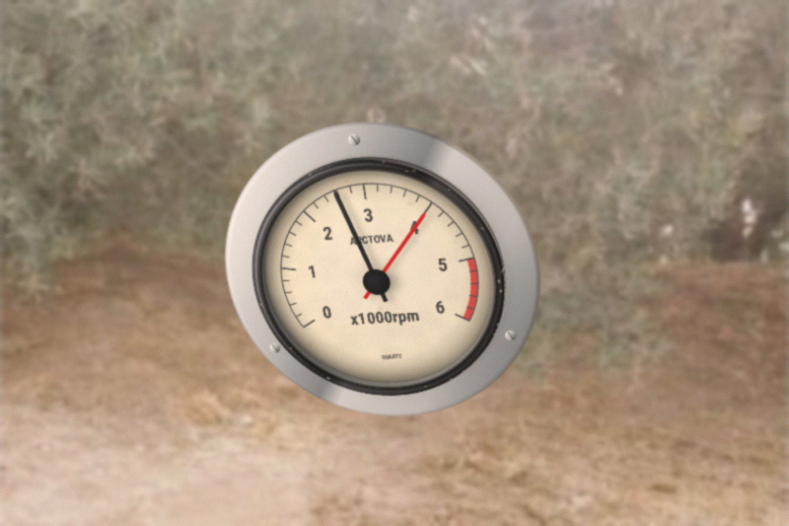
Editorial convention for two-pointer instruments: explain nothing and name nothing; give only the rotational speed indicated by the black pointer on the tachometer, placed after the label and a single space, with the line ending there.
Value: 2600 rpm
